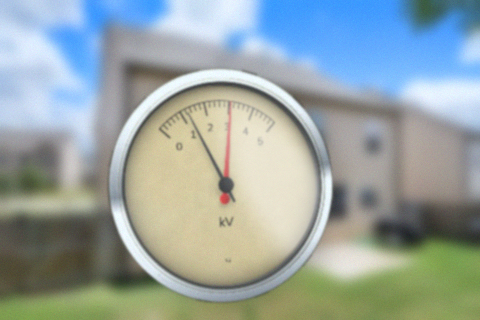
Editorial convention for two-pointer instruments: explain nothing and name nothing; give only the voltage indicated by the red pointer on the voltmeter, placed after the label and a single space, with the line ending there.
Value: 3 kV
